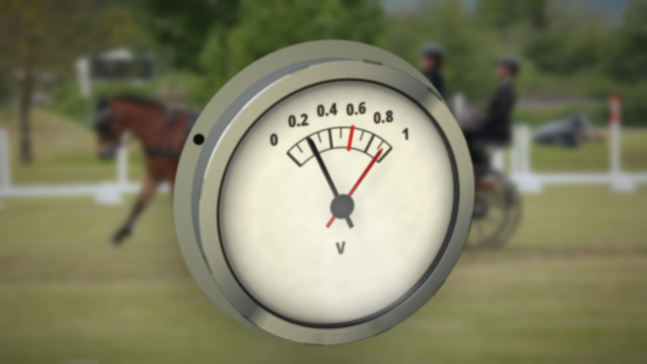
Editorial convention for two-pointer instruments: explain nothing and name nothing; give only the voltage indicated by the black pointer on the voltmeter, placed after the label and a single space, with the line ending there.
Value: 0.2 V
